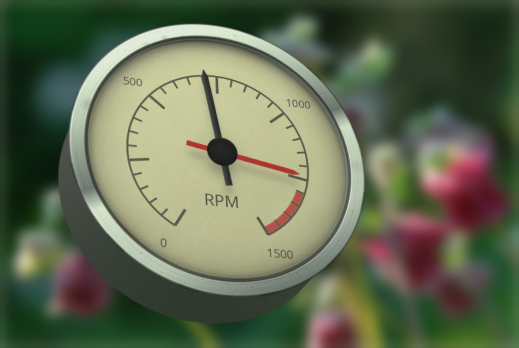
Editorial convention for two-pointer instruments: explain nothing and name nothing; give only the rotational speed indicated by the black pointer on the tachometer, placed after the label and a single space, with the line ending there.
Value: 700 rpm
